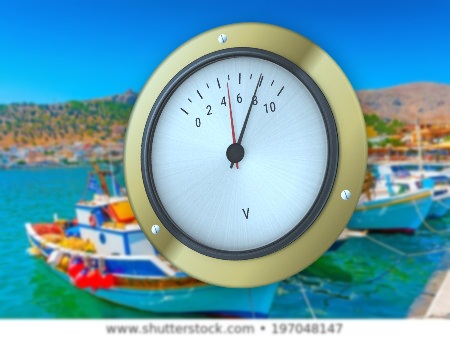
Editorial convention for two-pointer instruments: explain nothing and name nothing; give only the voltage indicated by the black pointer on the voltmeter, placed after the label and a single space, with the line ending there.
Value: 8 V
